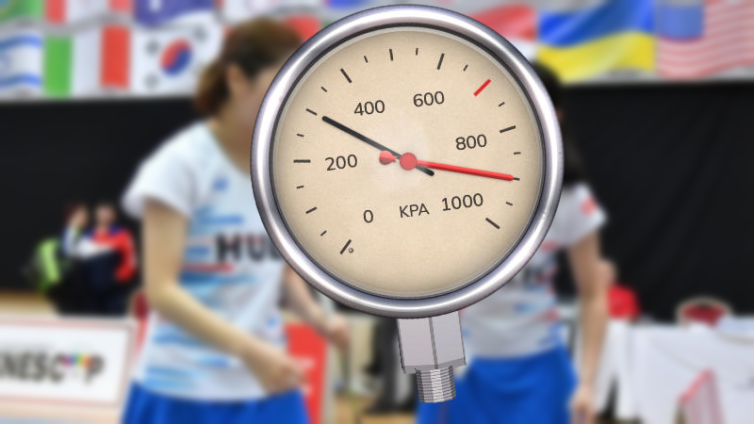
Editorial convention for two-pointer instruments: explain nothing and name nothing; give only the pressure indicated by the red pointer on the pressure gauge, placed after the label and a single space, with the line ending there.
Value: 900 kPa
